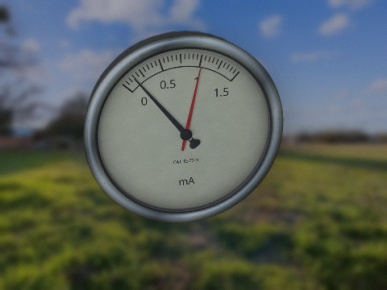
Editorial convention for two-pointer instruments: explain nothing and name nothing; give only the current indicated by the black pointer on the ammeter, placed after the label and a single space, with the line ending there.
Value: 0.15 mA
